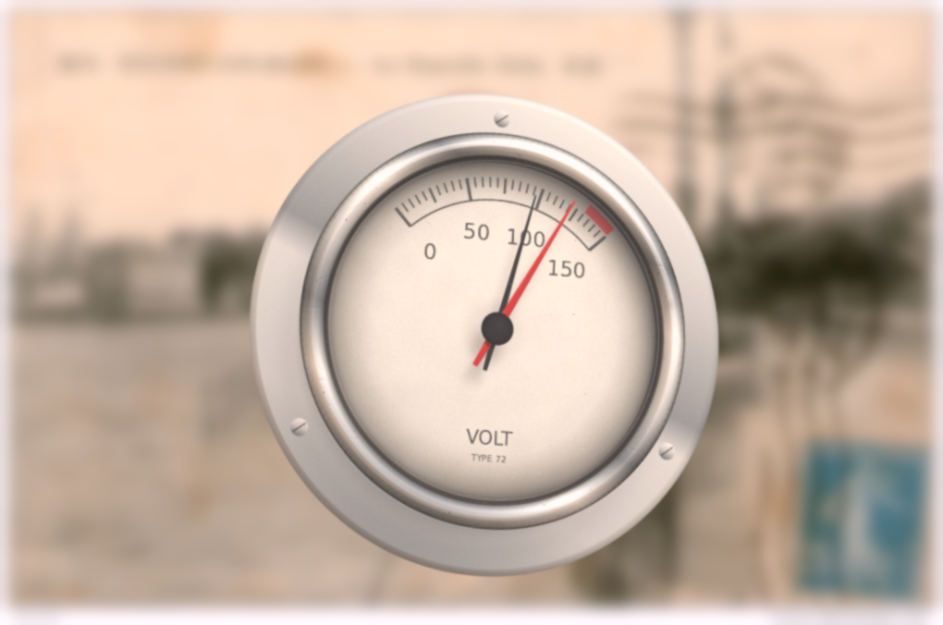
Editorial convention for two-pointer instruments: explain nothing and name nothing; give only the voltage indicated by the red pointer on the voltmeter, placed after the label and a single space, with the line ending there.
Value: 120 V
